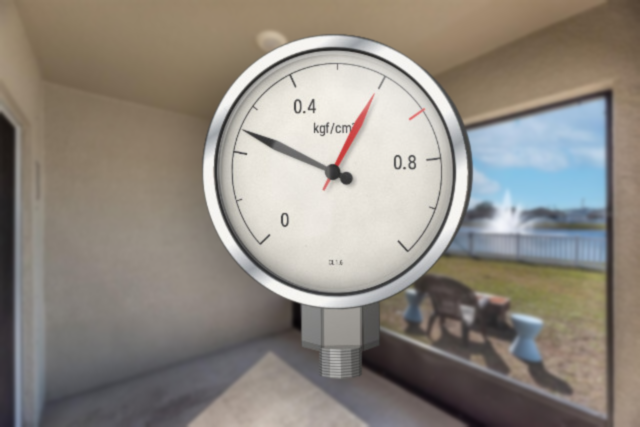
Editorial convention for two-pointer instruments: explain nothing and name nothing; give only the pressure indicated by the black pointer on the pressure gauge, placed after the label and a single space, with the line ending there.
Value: 0.25 kg/cm²
